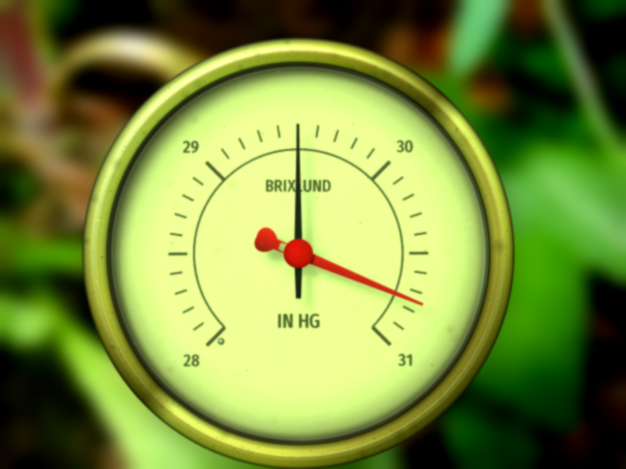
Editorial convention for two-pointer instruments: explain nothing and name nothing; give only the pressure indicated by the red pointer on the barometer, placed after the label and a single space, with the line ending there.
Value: 30.75 inHg
